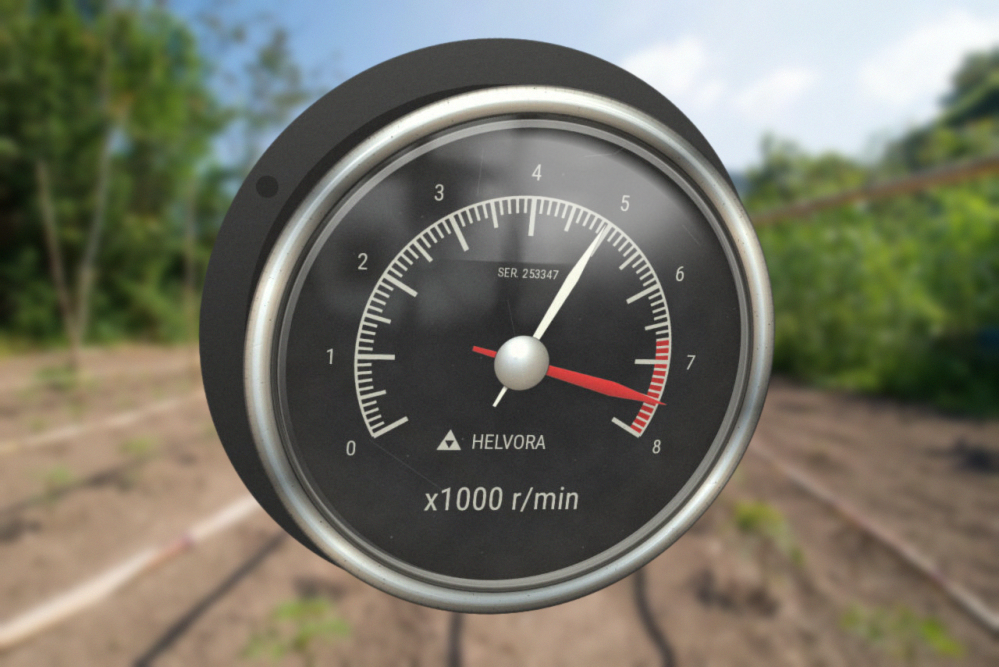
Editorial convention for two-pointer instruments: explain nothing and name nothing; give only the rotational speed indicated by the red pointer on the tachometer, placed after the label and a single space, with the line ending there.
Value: 7500 rpm
